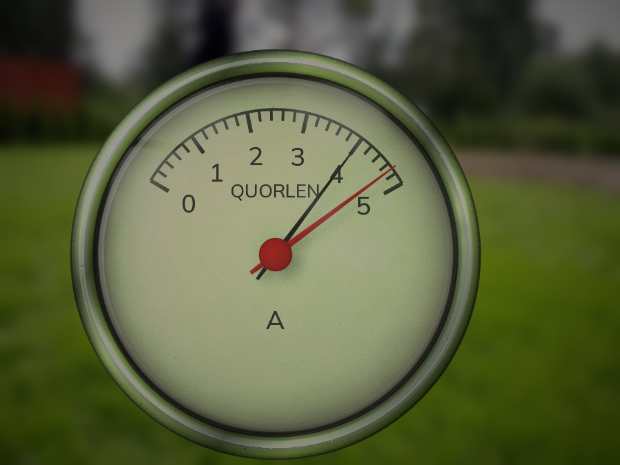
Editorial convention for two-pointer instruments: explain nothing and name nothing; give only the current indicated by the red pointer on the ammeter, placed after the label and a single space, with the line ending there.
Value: 4.7 A
